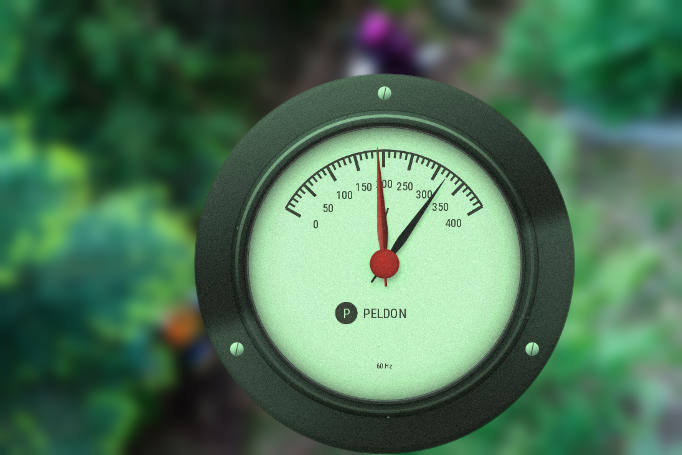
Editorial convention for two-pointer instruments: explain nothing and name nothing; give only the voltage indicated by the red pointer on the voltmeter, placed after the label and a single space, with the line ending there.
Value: 190 V
